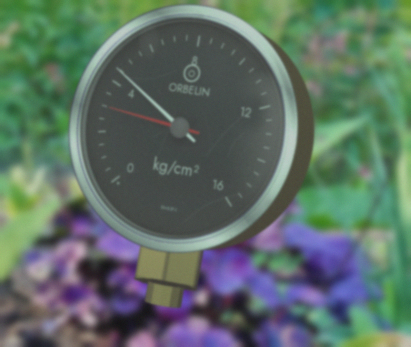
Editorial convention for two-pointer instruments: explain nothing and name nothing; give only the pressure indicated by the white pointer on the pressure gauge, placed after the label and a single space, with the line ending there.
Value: 4.5 kg/cm²
